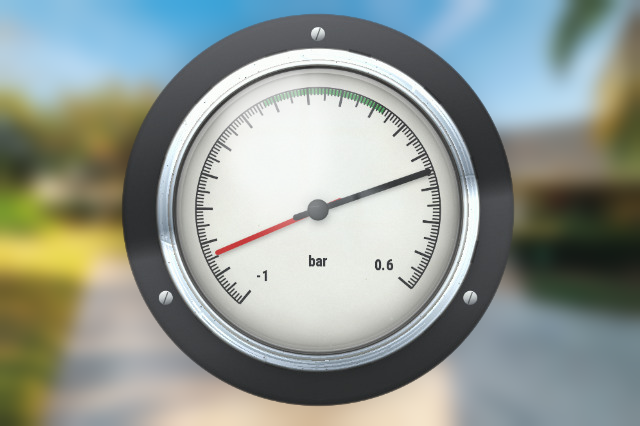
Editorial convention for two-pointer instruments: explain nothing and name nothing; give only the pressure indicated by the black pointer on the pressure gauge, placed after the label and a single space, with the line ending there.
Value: 0.25 bar
